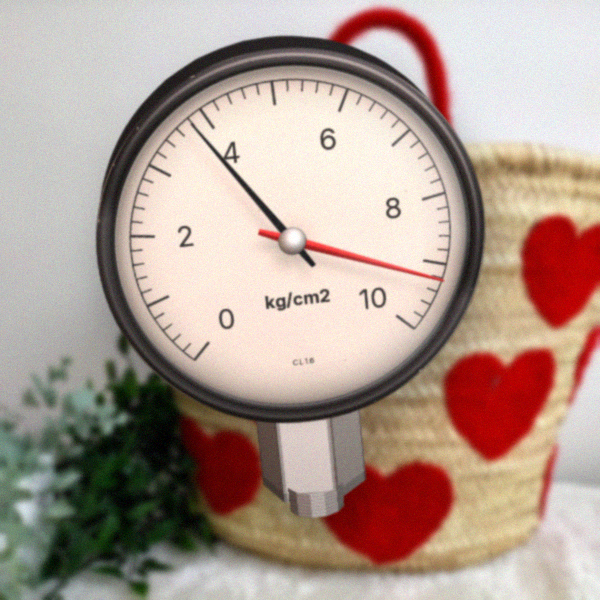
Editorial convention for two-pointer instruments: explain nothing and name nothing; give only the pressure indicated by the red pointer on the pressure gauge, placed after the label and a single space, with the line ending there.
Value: 9.2 kg/cm²
